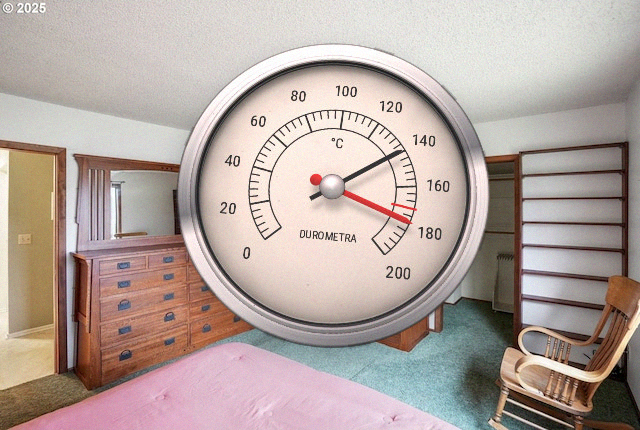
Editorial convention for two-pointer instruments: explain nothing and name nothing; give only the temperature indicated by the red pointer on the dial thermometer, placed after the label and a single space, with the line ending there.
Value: 180 °C
